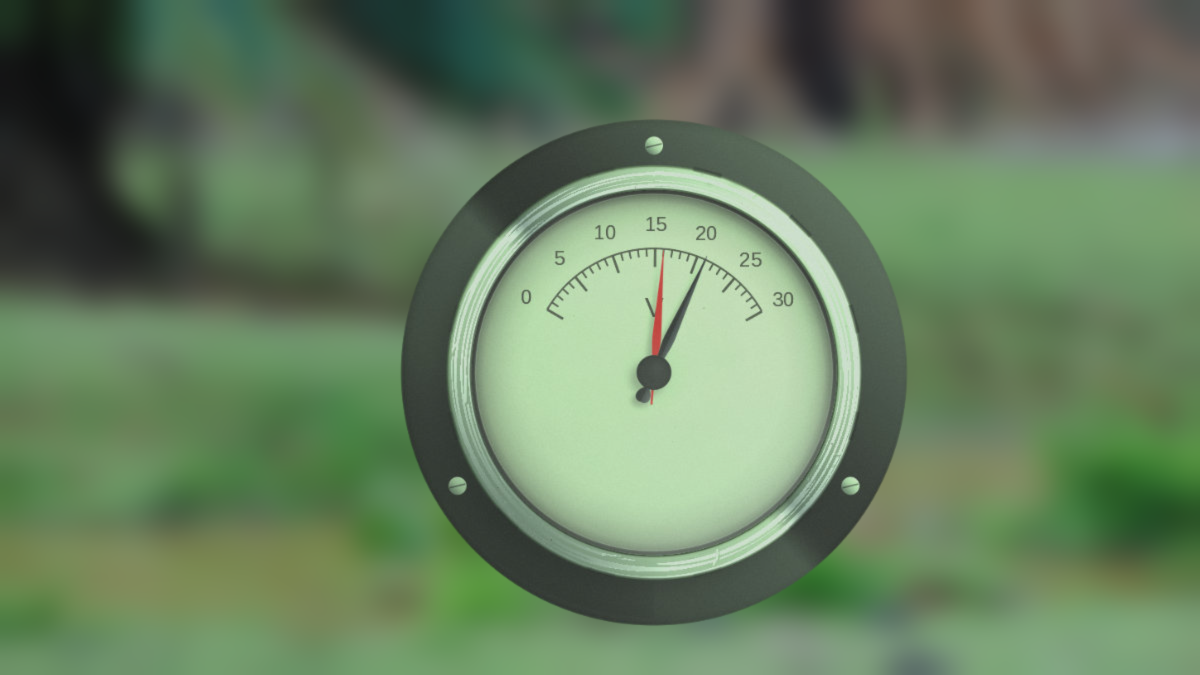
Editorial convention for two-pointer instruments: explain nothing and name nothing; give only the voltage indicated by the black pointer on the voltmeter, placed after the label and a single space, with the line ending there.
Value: 21 V
